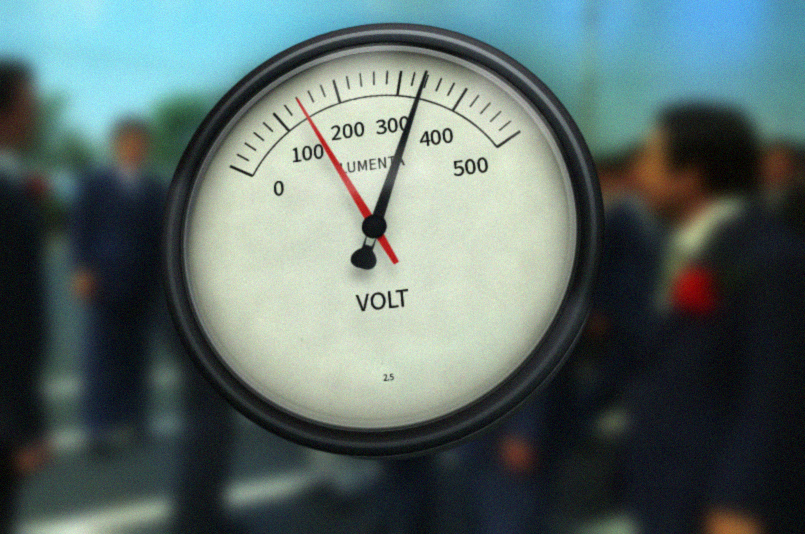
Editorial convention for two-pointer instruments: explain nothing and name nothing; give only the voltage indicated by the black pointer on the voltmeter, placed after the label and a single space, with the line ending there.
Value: 340 V
